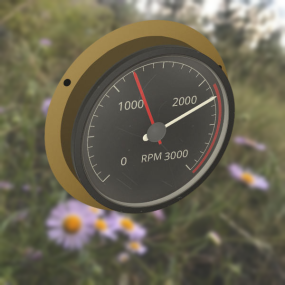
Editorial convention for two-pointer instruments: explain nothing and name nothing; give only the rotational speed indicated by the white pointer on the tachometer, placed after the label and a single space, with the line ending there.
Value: 2200 rpm
